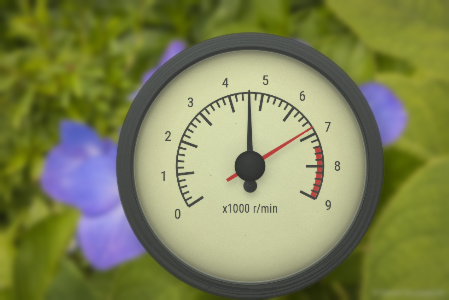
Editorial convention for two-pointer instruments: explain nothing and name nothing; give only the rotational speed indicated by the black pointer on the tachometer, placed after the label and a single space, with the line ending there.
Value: 4600 rpm
